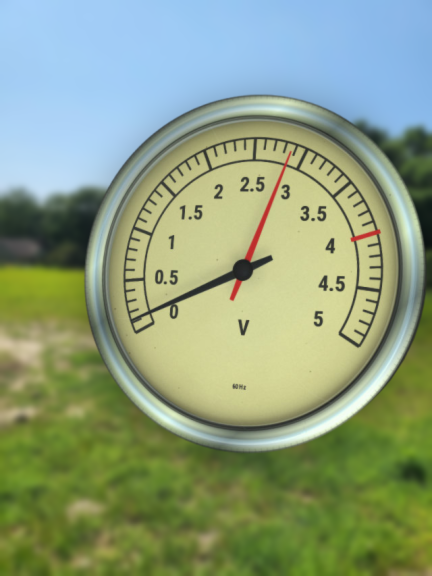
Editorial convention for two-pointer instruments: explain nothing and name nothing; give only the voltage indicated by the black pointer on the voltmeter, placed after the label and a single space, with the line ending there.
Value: 0.1 V
